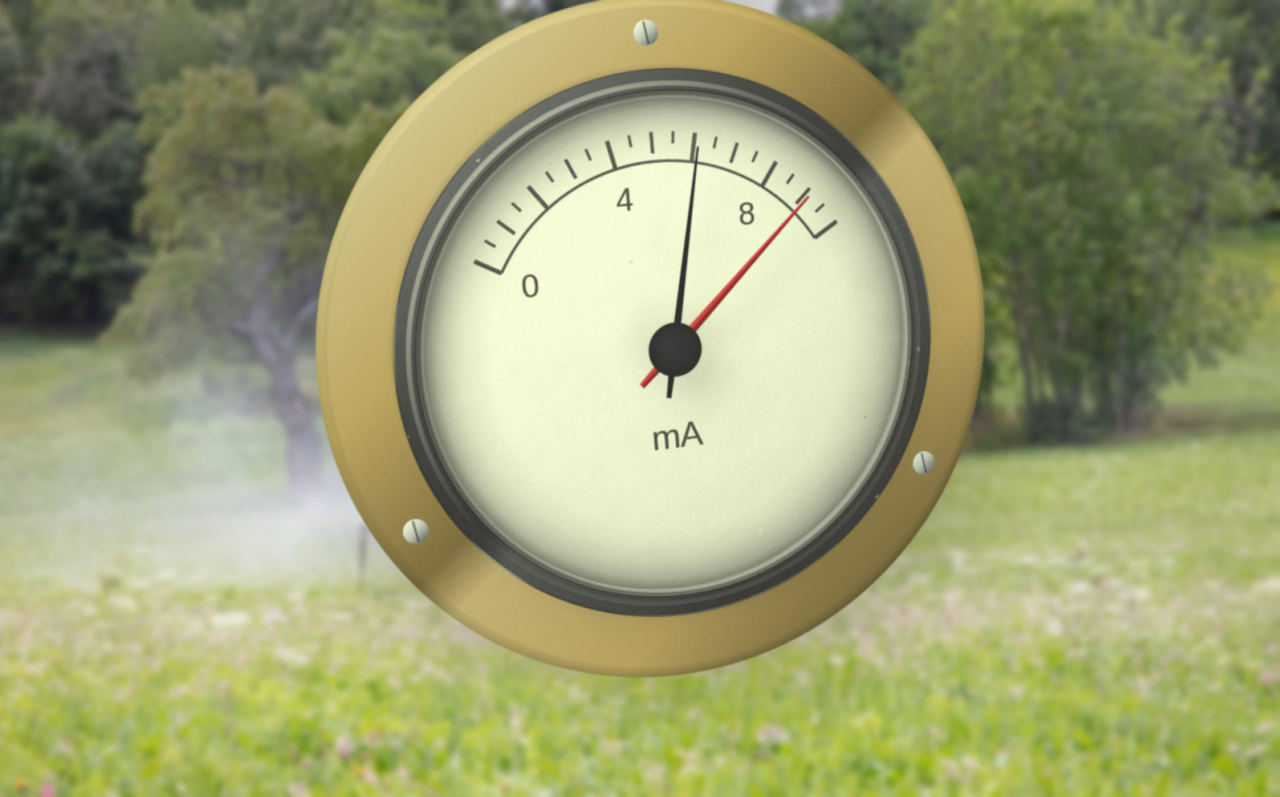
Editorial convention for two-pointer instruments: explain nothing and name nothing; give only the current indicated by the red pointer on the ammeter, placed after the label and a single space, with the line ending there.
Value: 9 mA
